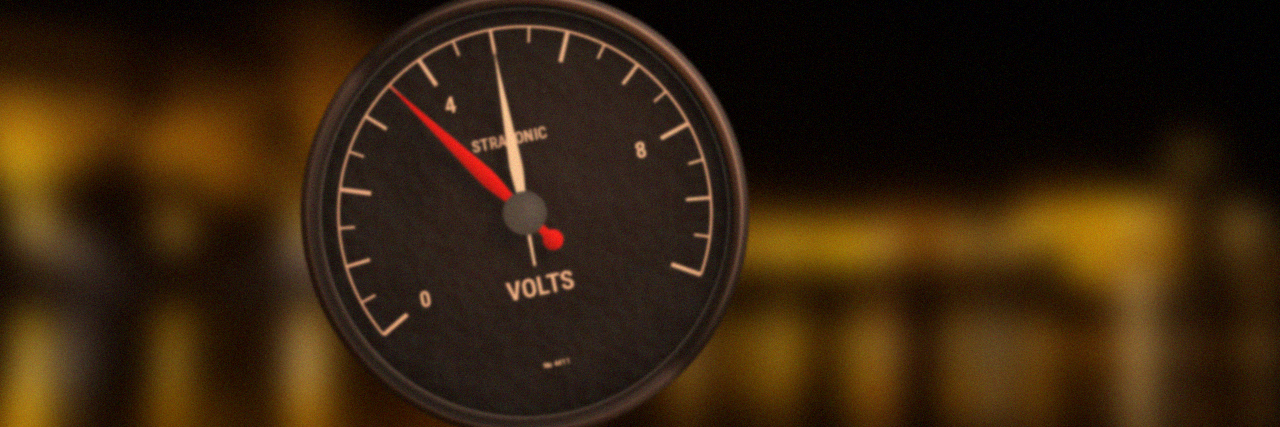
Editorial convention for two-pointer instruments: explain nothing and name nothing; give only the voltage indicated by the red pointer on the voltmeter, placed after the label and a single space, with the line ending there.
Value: 3.5 V
